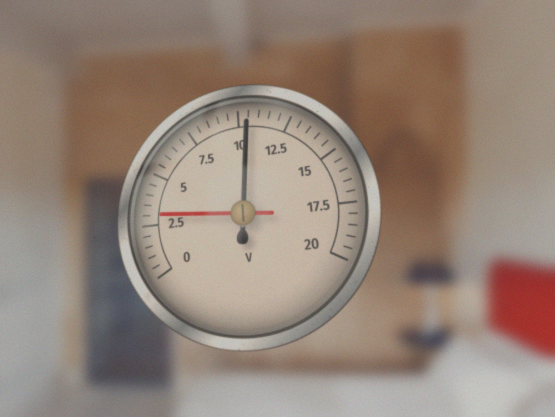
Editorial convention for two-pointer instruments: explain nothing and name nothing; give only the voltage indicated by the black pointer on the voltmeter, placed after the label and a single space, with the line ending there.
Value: 10.5 V
